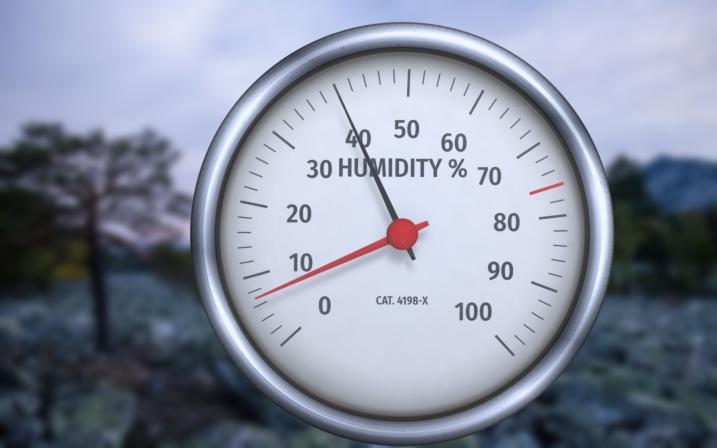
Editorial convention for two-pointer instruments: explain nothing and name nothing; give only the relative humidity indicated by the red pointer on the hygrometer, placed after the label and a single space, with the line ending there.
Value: 7 %
